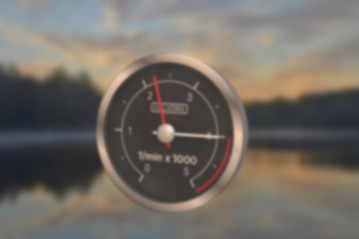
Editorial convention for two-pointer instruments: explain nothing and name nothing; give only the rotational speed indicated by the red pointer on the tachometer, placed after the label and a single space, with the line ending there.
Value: 2250 rpm
